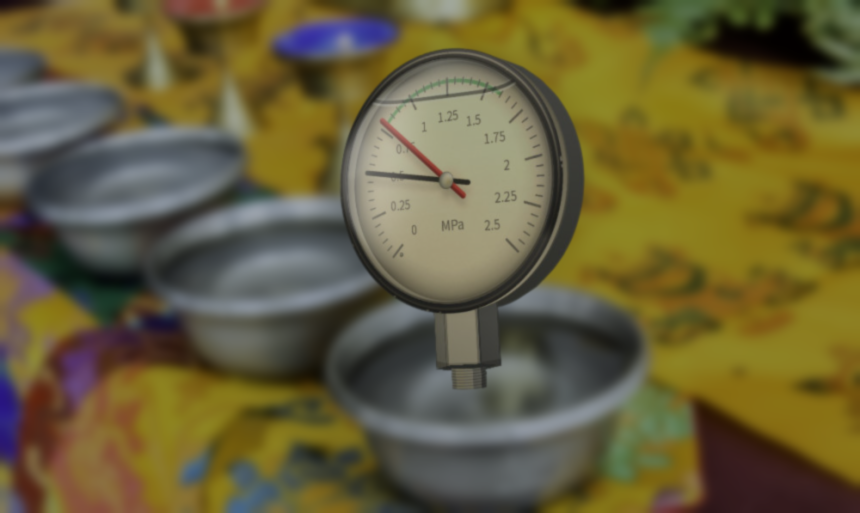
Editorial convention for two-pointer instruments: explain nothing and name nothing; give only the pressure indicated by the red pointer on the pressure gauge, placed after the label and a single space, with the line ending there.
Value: 0.8 MPa
